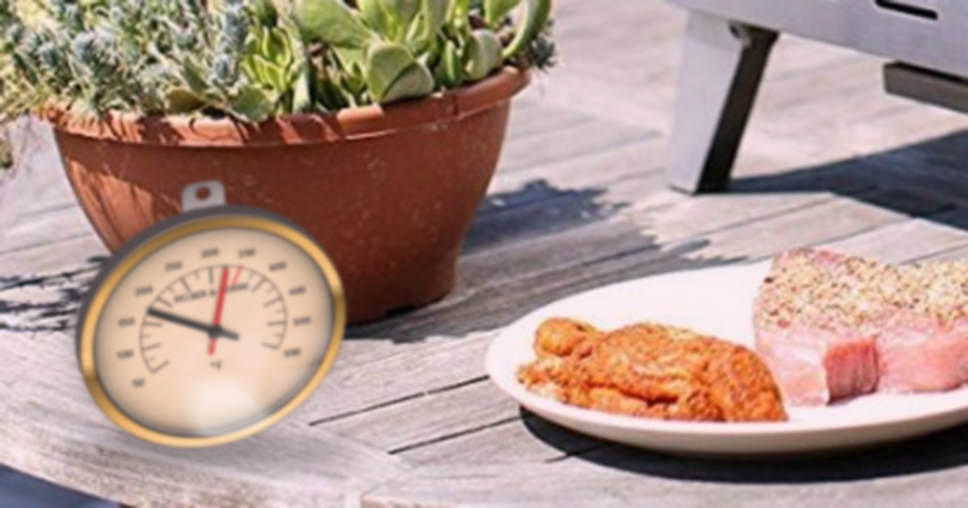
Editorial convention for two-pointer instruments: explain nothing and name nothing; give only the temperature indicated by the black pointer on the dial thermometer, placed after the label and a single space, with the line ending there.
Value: 175 °F
